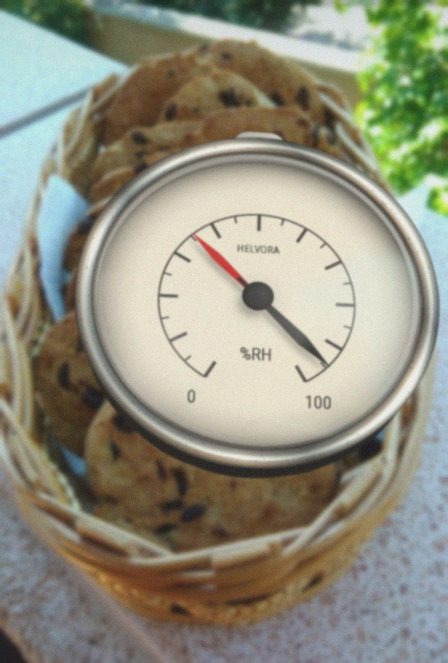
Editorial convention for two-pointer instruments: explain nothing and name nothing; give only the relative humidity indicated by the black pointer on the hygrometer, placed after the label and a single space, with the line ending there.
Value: 95 %
